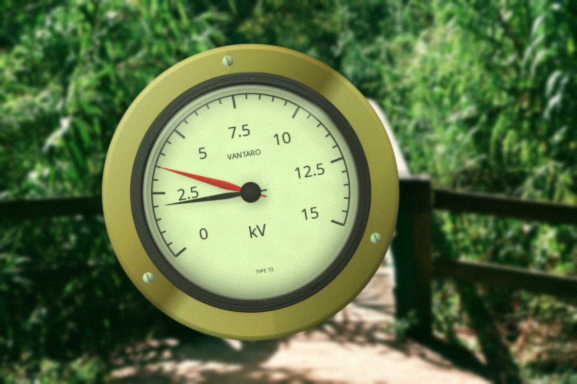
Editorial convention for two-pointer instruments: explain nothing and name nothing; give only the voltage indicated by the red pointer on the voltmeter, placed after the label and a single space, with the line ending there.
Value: 3.5 kV
